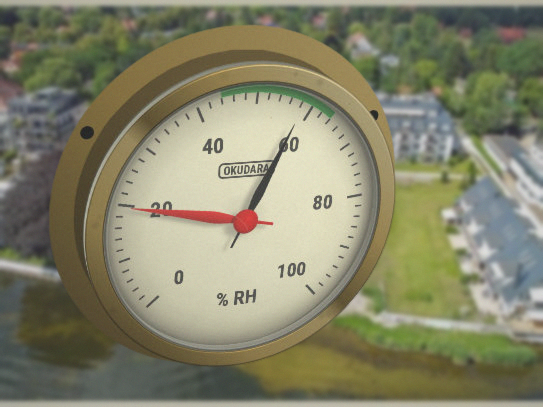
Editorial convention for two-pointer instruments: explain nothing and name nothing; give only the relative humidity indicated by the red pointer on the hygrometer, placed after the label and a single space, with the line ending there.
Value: 20 %
